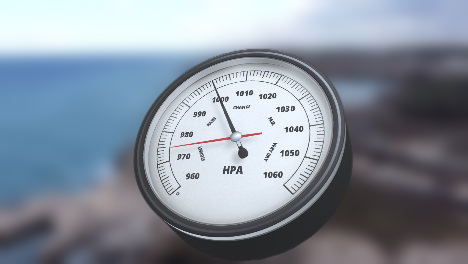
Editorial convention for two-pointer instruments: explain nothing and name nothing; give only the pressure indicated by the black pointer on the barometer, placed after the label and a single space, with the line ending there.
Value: 1000 hPa
